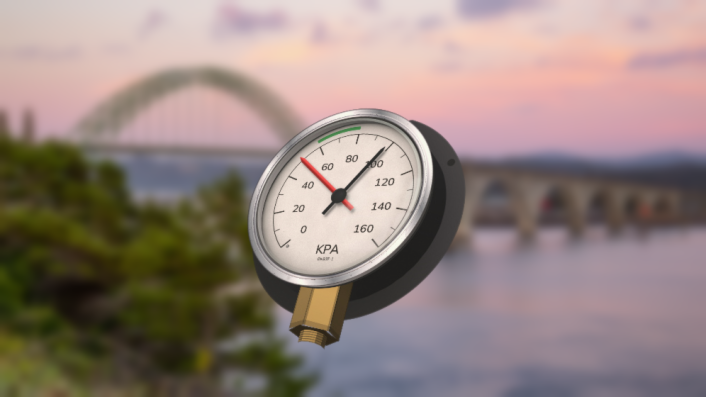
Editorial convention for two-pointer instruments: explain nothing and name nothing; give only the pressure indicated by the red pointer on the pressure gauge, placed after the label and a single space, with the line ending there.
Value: 50 kPa
